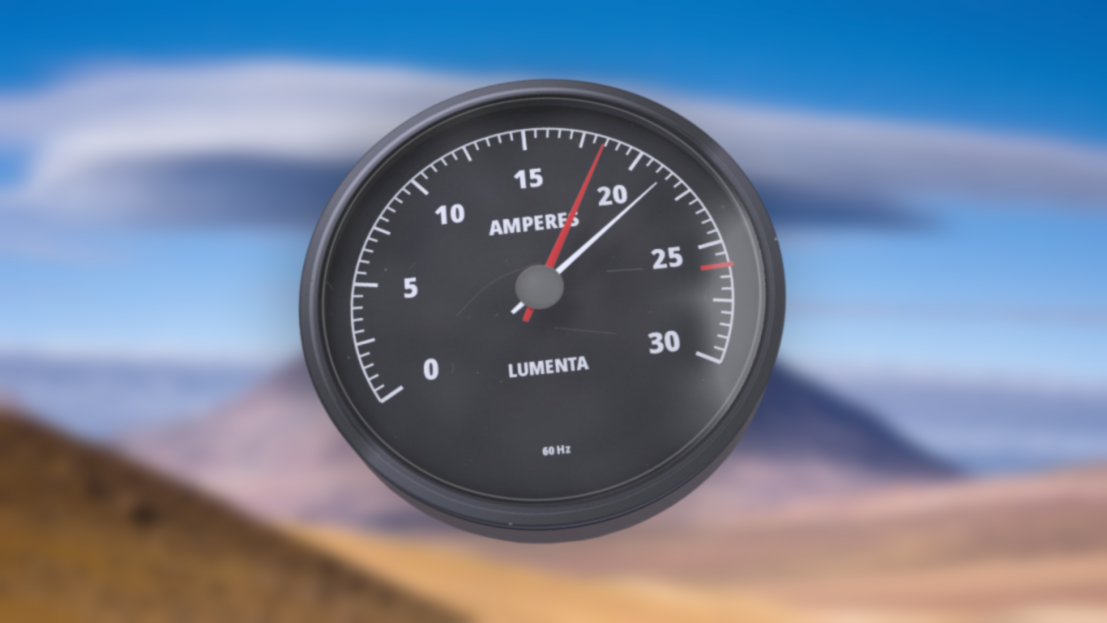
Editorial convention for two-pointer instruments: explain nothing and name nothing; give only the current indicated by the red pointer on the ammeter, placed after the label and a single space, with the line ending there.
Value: 18.5 A
